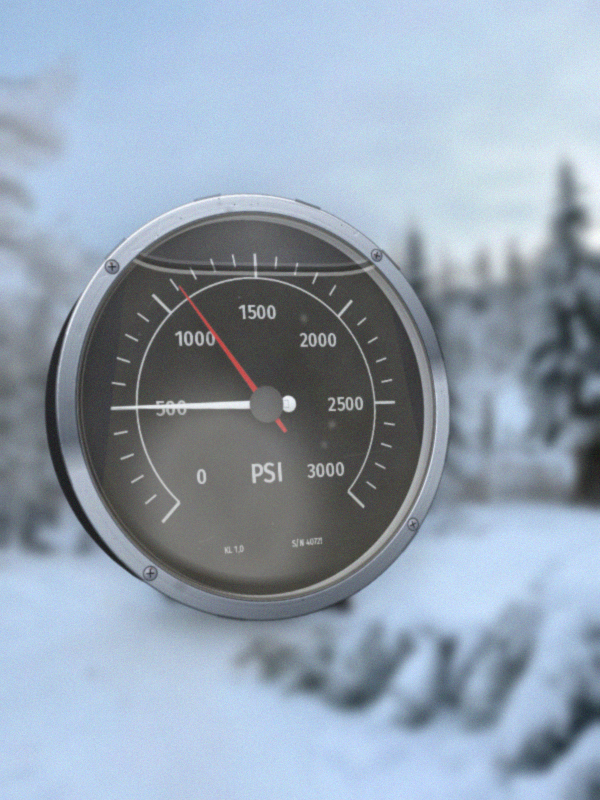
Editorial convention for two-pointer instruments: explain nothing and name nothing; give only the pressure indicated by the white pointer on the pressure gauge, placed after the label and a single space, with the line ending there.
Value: 500 psi
